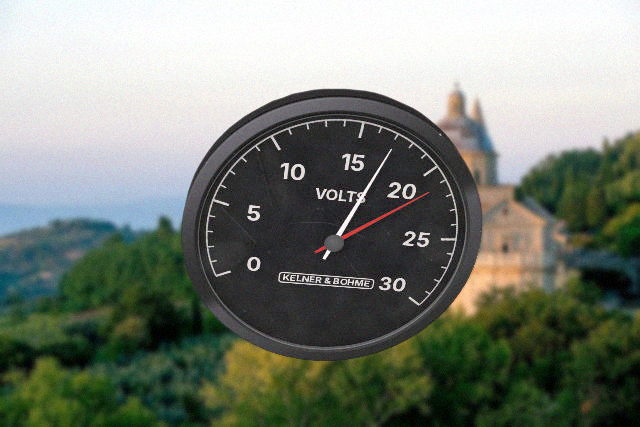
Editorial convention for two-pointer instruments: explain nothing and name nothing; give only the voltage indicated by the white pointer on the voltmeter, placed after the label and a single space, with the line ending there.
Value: 17 V
